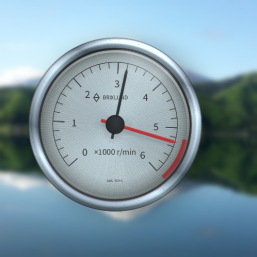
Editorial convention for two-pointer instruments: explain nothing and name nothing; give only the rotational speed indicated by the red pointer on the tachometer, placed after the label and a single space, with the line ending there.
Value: 5300 rpm
